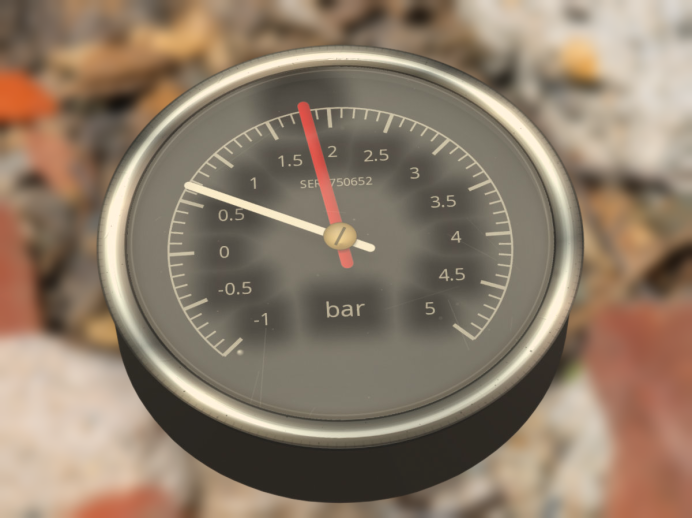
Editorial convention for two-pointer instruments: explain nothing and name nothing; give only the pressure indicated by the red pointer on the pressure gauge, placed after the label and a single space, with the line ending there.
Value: 1.8 bar
